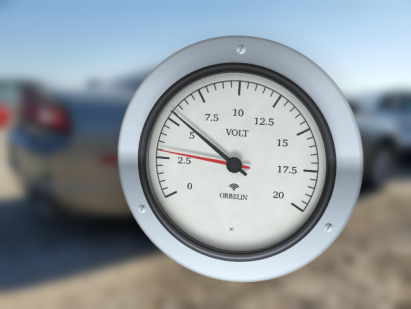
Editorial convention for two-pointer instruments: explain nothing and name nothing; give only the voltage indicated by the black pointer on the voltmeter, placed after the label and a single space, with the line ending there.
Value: 5.5 V
